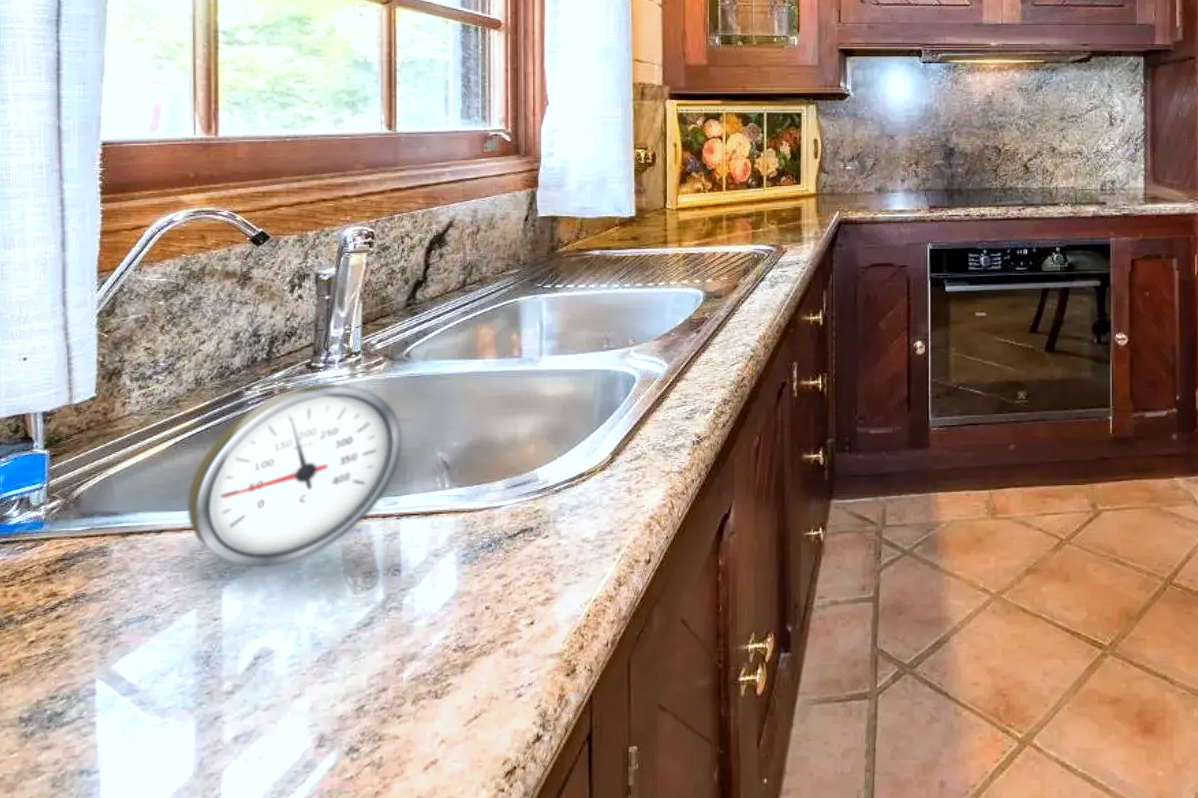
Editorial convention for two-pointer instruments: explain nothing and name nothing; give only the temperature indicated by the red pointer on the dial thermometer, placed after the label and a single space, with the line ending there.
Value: 50 °C
